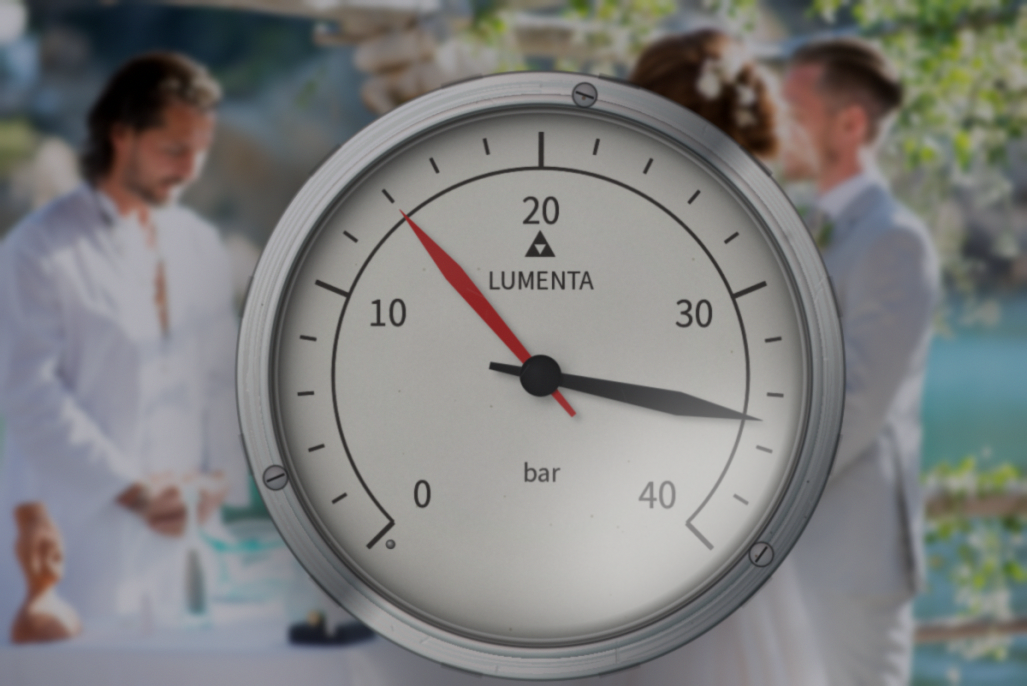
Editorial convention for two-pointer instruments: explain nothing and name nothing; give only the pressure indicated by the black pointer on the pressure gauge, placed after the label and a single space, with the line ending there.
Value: 35 bar
